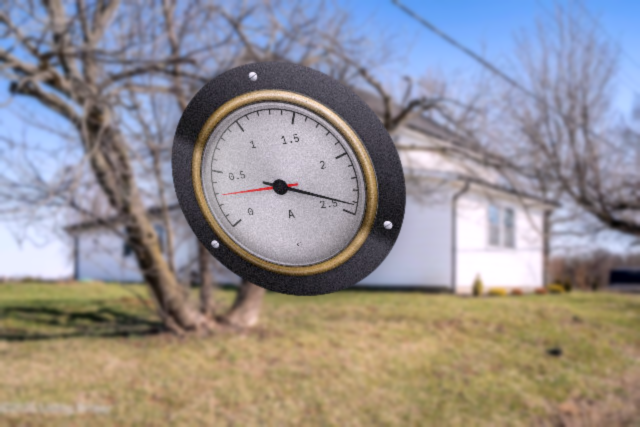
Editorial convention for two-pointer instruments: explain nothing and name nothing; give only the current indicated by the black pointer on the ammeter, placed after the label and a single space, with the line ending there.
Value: 2.4 A
